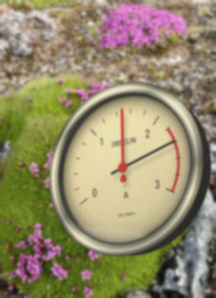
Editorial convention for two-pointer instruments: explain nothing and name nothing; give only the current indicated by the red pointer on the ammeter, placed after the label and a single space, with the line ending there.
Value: 1.5 A
